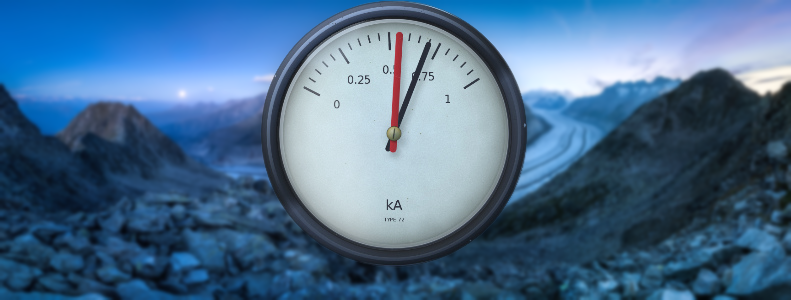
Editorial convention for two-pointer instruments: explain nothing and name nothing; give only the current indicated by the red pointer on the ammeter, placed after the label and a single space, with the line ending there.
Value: 0.55 kA
